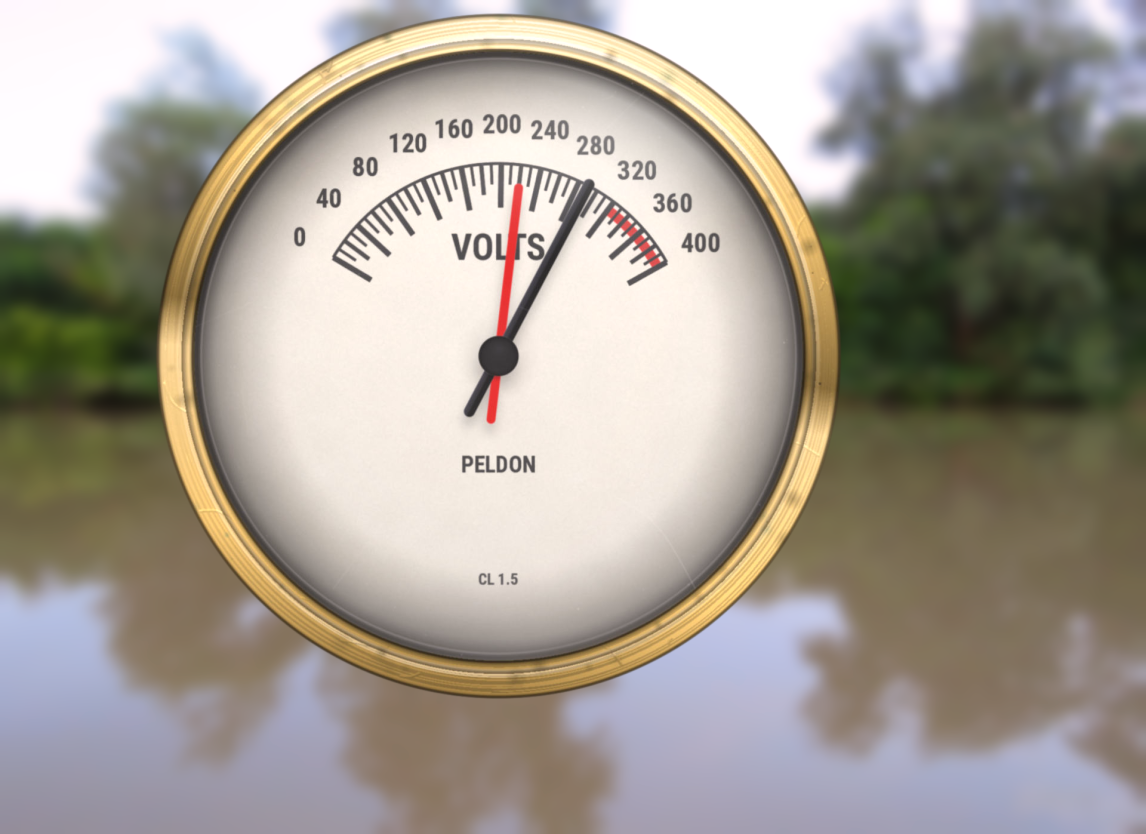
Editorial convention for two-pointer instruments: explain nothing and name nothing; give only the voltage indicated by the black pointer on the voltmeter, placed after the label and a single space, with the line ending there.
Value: 290 V
